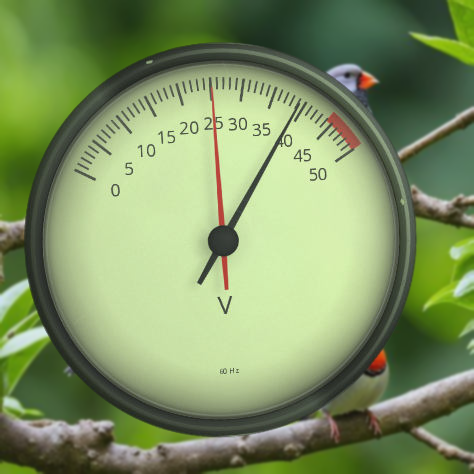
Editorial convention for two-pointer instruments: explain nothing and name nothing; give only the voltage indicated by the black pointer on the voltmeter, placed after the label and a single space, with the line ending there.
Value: 39 V
